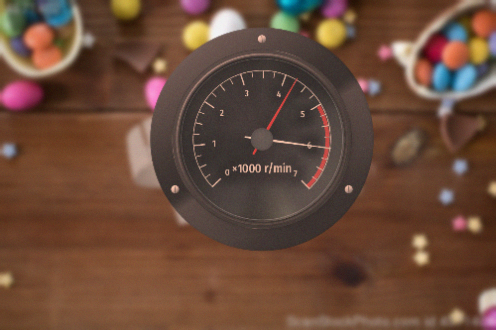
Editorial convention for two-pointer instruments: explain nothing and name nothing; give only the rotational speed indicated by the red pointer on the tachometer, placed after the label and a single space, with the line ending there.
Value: 4250 rpm
